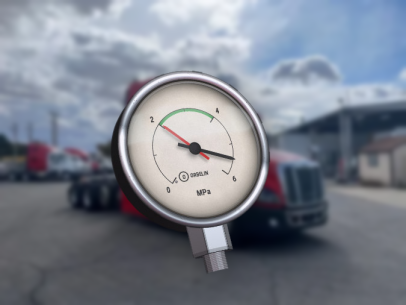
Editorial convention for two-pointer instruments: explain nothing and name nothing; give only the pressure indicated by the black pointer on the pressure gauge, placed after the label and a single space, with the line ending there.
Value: 5.5 MPa
